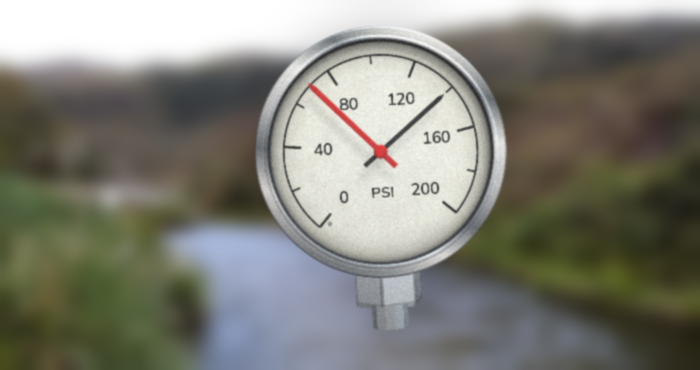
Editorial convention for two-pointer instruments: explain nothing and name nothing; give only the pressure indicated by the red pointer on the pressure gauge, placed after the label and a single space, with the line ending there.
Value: 70 psi
